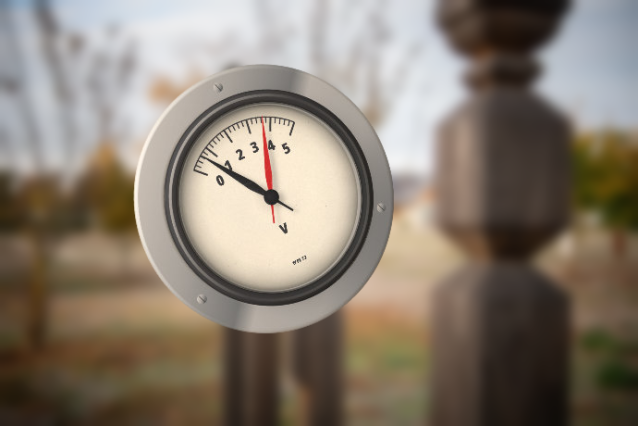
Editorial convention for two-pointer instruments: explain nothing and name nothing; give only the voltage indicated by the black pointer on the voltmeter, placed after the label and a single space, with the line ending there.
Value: 0.6 V
